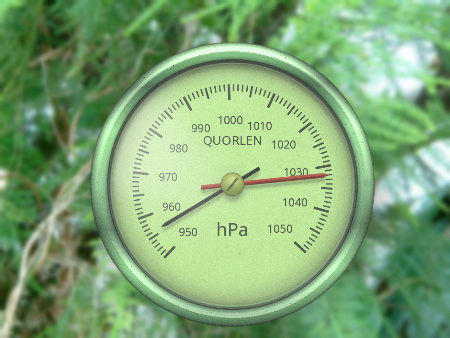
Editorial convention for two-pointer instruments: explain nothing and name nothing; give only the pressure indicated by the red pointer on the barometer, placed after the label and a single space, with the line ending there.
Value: 1032 hPa
